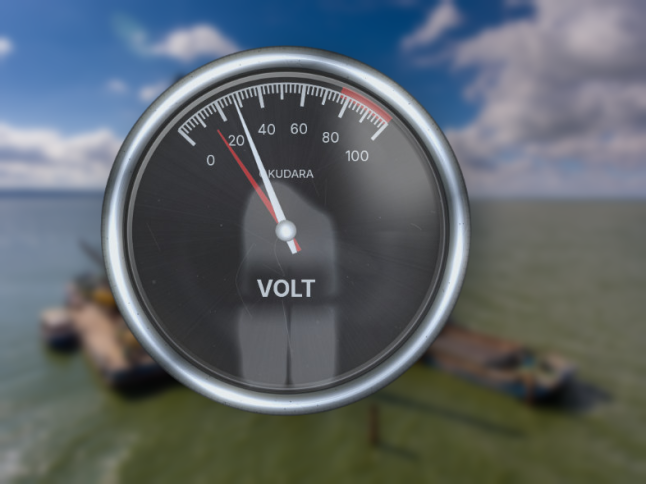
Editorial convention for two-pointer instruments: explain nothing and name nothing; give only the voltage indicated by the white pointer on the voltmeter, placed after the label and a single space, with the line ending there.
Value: 28 V
